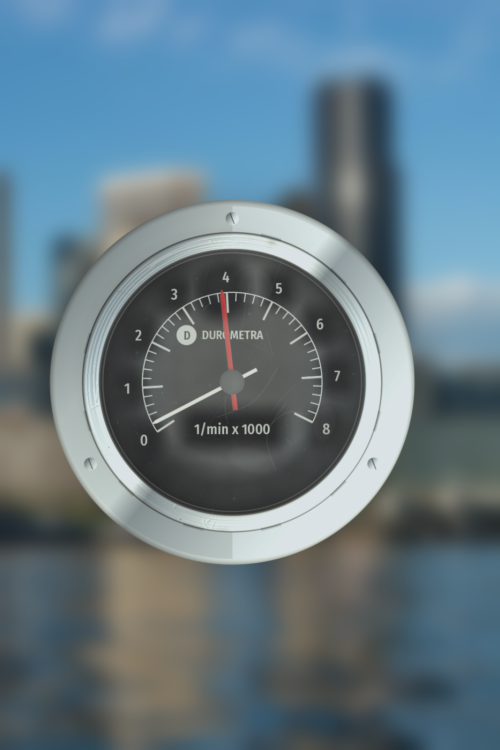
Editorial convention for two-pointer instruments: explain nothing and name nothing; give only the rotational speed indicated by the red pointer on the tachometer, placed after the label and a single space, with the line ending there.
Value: 3900 rpm
